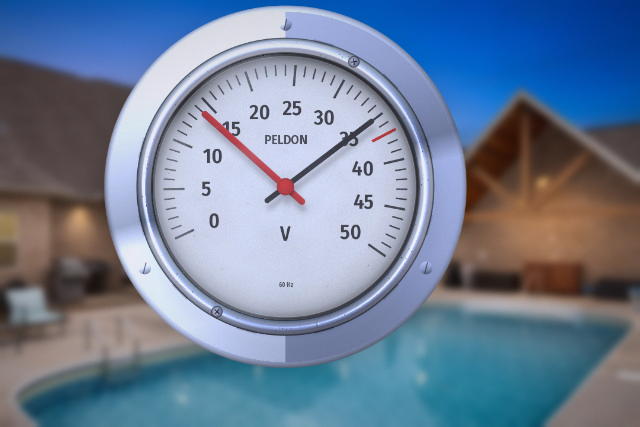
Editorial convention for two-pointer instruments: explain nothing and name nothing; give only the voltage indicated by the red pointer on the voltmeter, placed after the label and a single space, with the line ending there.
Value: 14 V
